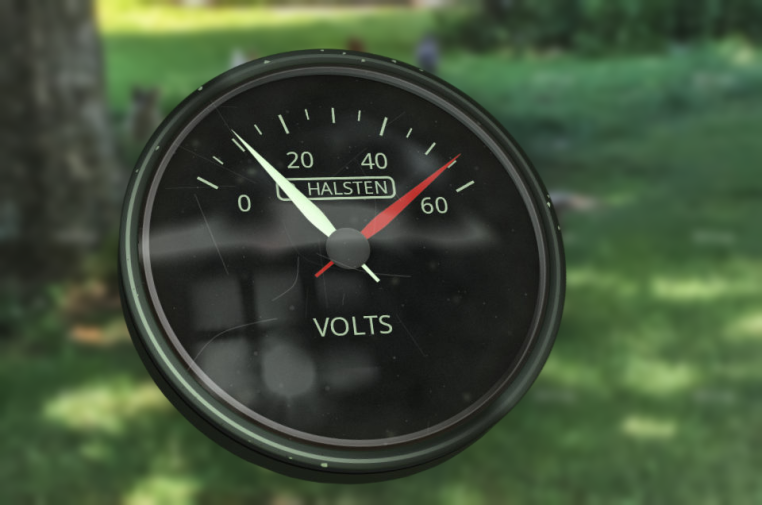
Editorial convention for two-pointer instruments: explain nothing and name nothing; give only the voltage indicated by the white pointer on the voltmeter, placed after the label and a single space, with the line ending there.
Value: 10 V
